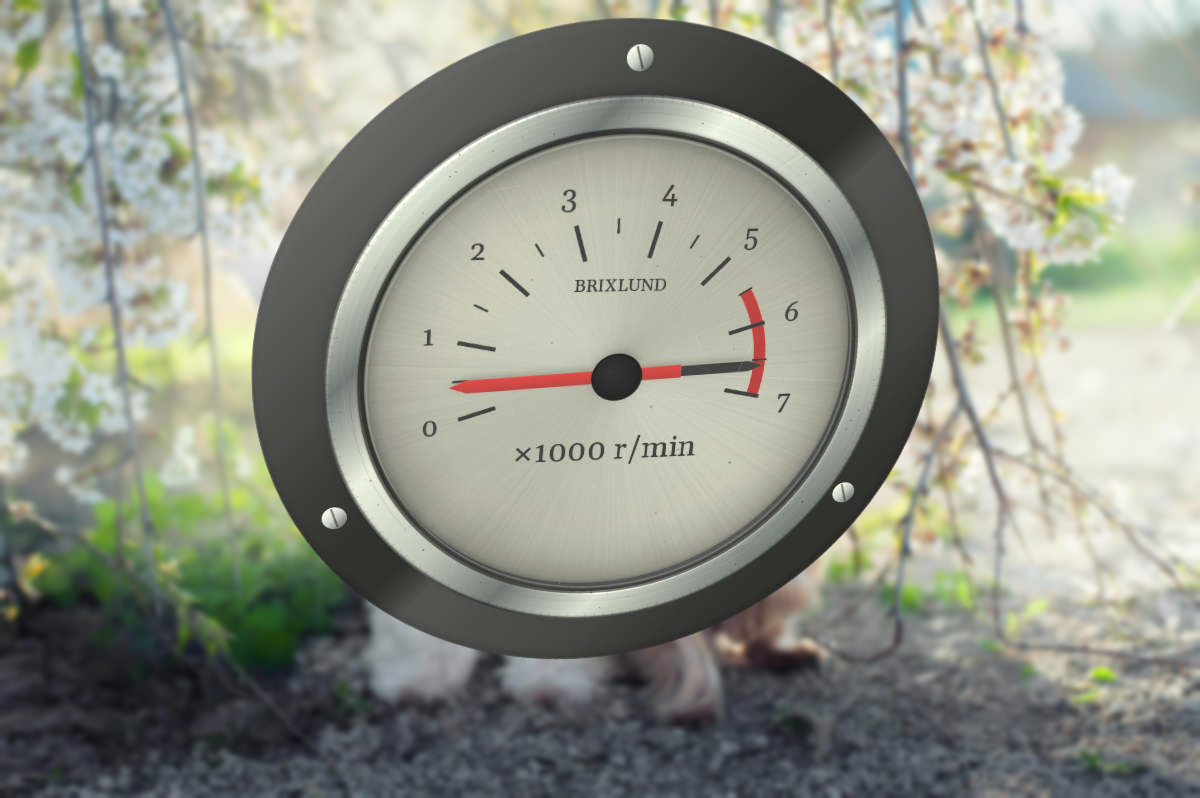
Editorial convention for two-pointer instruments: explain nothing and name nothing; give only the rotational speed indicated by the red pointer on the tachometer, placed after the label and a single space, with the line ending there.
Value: 500 rpm
